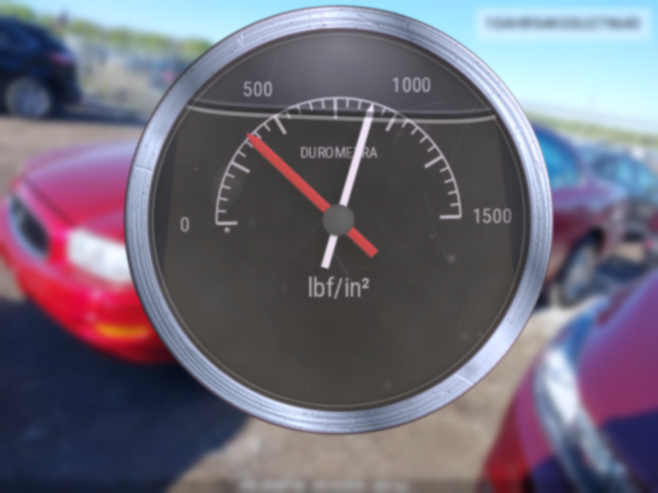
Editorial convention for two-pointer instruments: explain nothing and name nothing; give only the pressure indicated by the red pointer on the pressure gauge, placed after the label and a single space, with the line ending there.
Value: 375 psi
